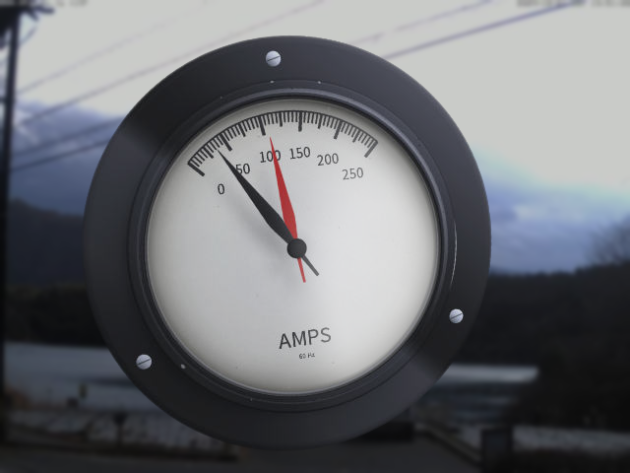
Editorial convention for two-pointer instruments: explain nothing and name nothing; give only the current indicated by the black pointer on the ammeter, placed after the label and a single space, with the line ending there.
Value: 35 A
